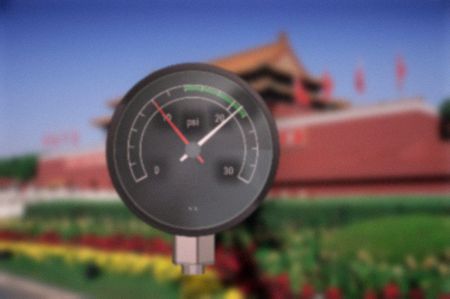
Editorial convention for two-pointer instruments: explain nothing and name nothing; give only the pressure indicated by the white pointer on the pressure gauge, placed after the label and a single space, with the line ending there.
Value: 21 psi
